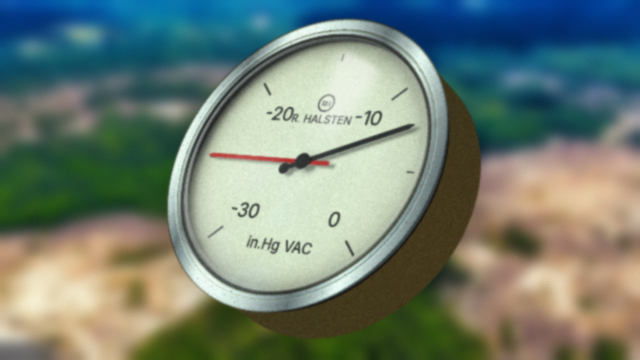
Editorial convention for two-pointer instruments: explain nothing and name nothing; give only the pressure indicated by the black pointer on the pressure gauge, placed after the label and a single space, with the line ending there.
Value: -7.5 inHg
